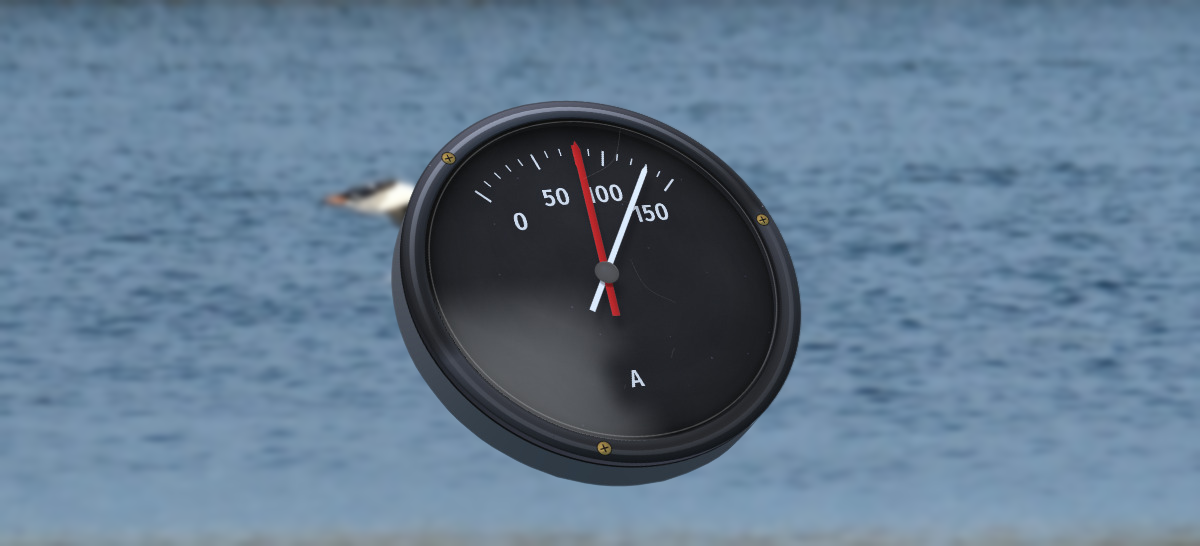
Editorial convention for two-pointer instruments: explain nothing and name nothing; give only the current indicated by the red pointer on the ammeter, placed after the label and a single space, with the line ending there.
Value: 80 A
